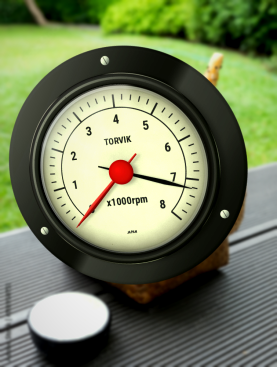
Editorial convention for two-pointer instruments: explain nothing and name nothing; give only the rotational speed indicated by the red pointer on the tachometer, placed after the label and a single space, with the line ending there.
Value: 0 rpm
